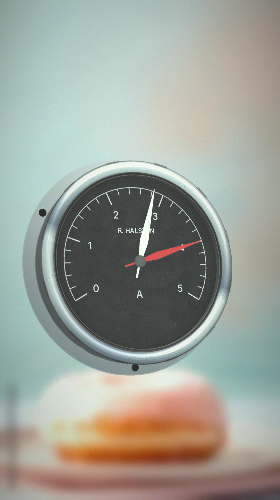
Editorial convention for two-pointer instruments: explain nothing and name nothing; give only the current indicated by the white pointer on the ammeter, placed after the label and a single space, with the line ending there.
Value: 2.8 A
